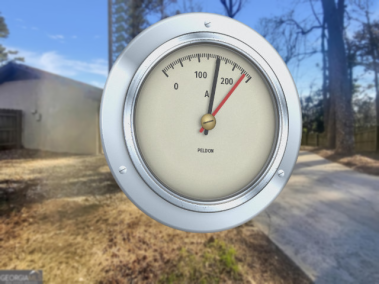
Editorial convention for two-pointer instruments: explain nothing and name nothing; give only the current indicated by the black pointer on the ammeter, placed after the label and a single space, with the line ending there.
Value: 150 A
